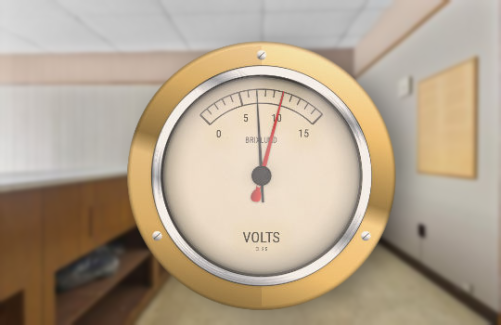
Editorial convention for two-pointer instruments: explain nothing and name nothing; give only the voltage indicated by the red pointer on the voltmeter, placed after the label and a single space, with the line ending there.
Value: 10 V
